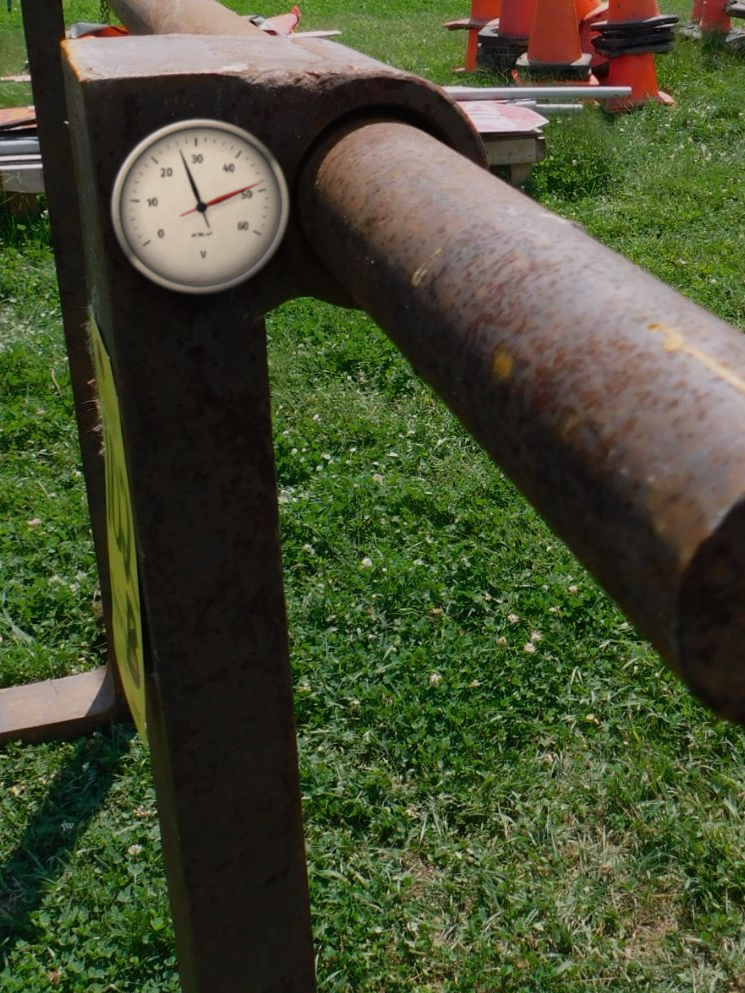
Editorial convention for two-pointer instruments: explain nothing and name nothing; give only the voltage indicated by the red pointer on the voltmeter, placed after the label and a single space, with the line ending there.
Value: 48 V
